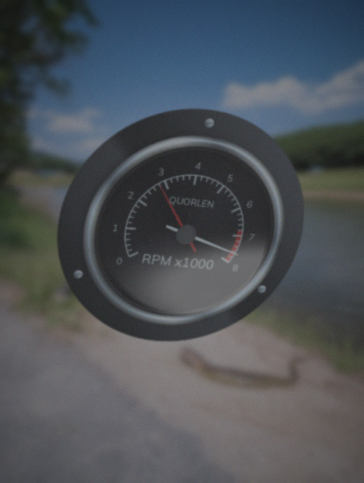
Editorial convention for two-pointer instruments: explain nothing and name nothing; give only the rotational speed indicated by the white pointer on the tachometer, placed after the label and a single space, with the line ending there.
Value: 7600 rpm
